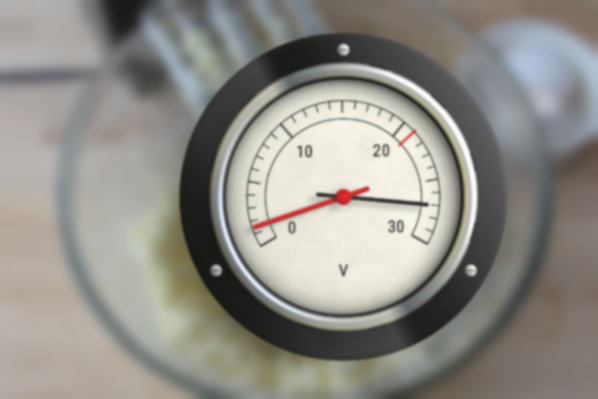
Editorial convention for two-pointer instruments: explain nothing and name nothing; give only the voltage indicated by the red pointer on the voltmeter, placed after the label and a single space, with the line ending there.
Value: 1.5 V
